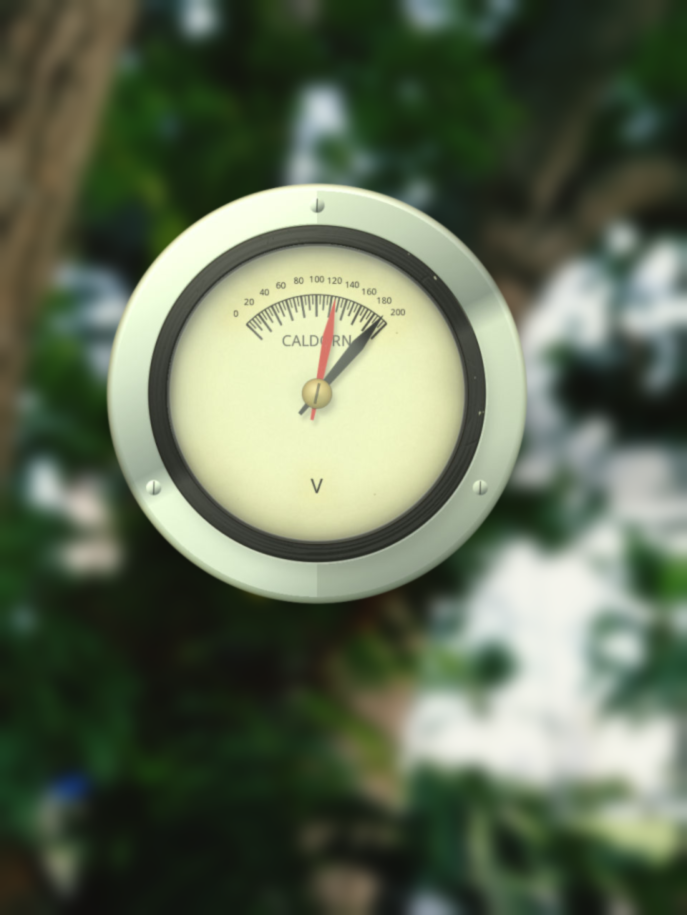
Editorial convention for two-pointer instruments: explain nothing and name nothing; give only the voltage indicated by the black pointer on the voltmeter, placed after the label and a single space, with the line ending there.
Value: 190 V
